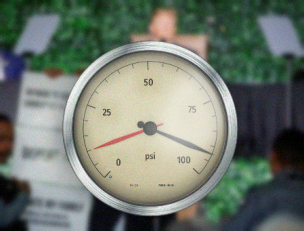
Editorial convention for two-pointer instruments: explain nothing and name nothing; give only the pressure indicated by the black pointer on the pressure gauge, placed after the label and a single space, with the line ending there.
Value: 92.5 psi
